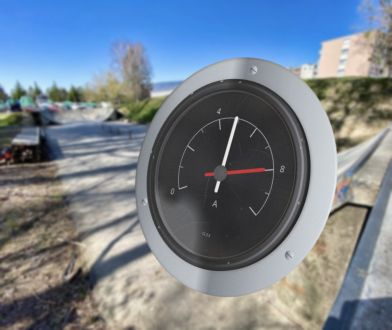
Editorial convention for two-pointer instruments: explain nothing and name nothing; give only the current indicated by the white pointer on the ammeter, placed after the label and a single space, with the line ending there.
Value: 5 A
